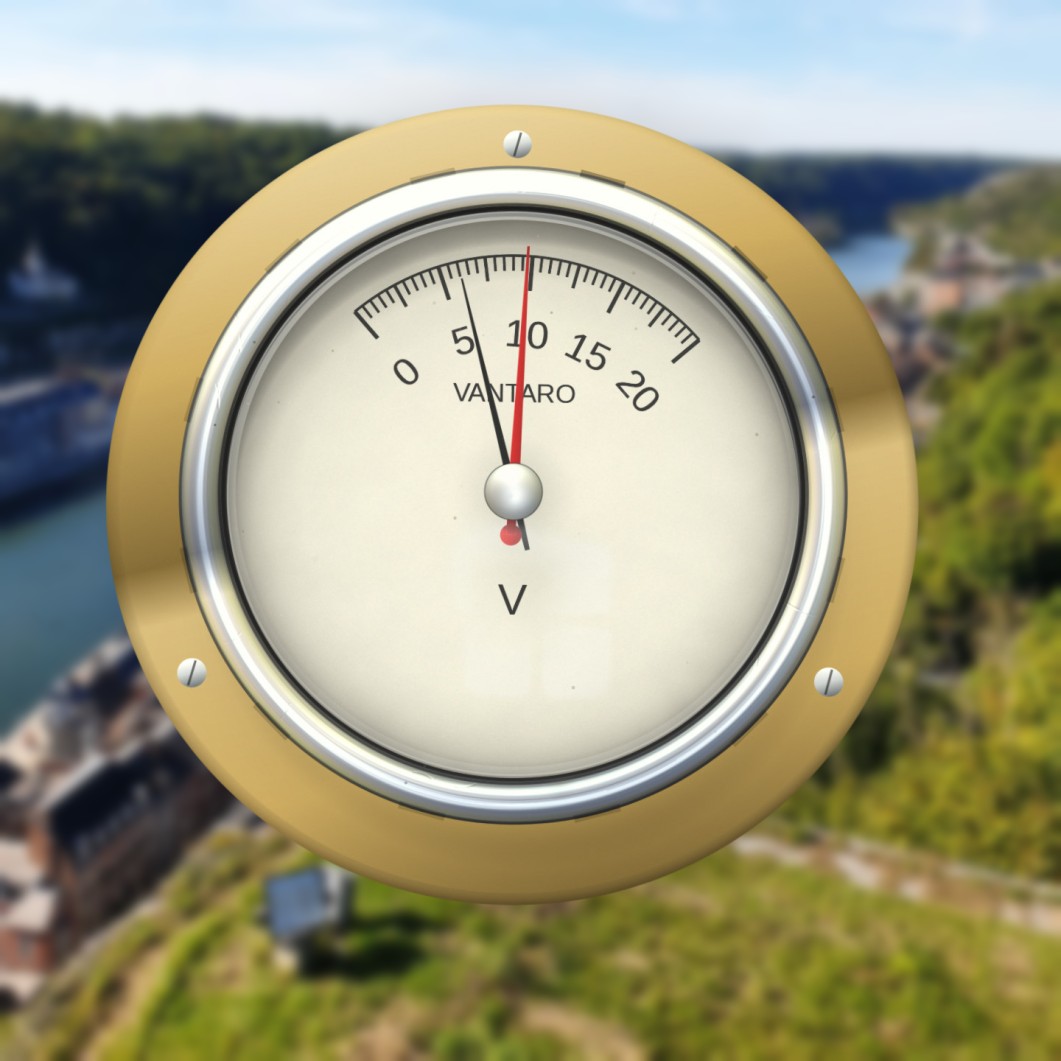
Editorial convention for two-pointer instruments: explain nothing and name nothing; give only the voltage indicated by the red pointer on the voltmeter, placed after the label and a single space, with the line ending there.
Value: 9.75 V
